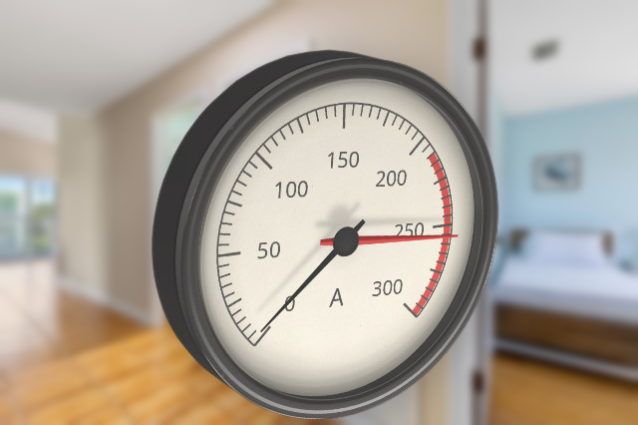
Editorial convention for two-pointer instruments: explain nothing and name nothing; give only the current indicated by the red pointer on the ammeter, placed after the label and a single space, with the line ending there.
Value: 255 A
